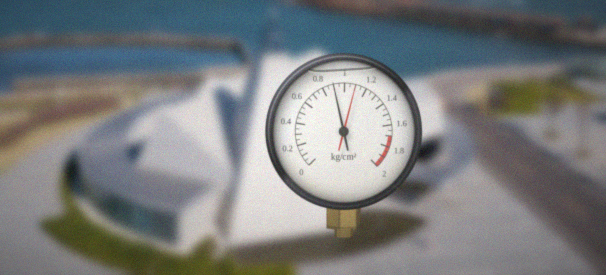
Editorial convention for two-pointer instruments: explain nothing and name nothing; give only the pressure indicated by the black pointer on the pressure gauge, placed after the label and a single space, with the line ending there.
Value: 0.9 kg/cm²
